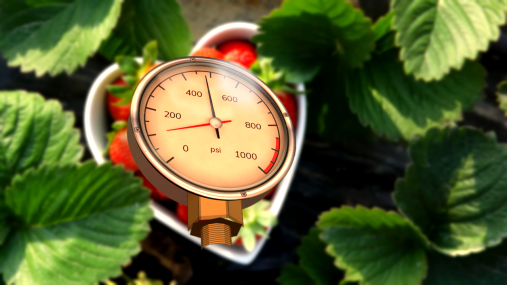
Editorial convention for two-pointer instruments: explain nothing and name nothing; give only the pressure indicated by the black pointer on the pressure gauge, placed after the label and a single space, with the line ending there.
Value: 475 psi
